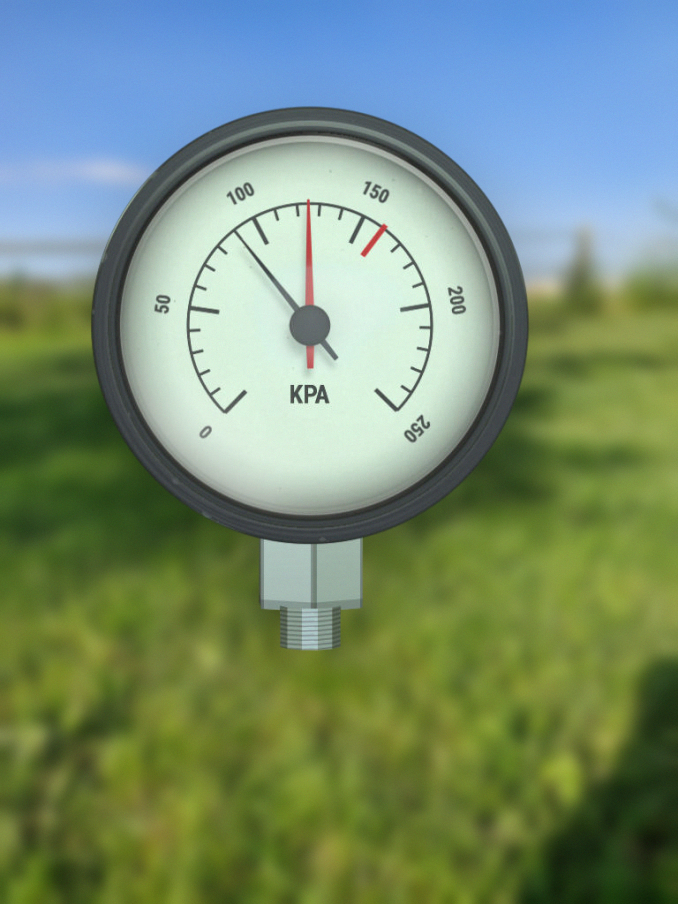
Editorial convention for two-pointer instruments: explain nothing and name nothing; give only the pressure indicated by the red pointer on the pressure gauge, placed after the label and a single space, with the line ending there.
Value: 125 kPa
